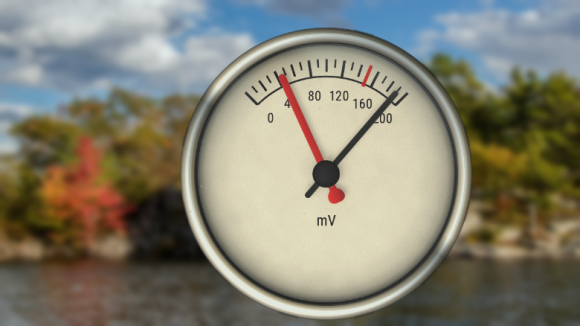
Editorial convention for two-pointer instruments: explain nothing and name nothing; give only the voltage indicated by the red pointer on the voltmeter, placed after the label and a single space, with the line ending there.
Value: 45 mV
